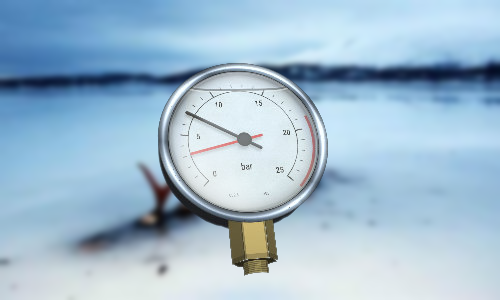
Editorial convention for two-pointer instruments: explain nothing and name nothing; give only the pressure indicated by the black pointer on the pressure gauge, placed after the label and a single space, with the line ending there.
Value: 7 bar
